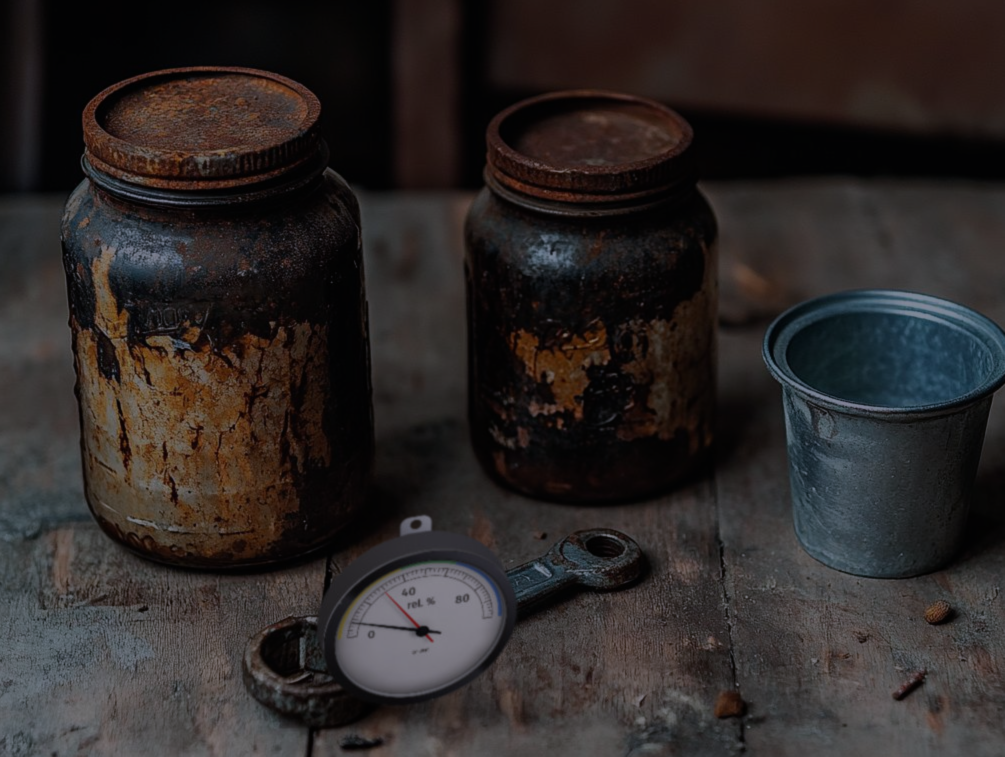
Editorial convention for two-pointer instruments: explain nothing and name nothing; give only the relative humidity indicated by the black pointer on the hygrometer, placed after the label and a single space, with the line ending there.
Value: 10 %
